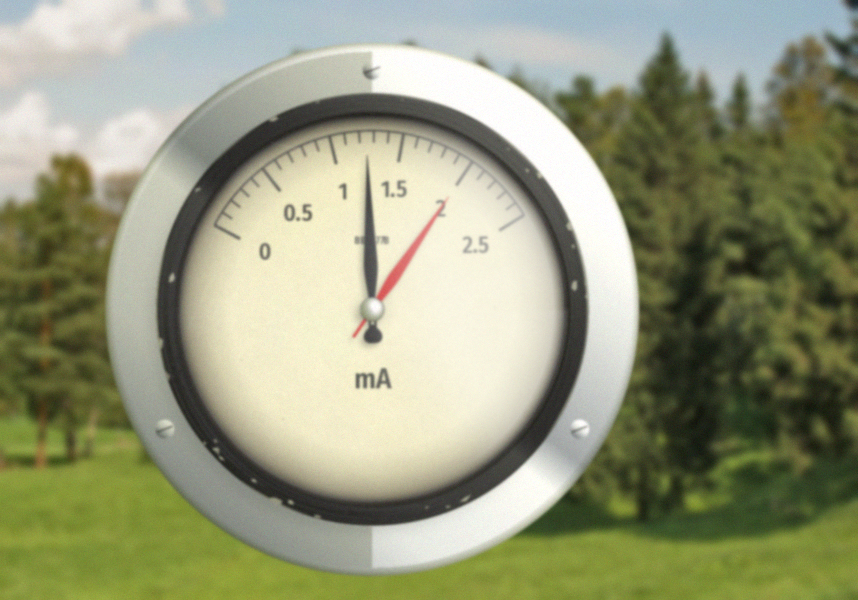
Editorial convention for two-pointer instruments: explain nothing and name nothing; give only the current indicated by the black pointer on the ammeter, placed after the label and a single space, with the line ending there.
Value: 1.25 mA
